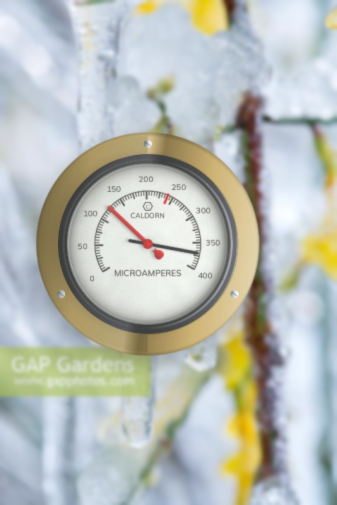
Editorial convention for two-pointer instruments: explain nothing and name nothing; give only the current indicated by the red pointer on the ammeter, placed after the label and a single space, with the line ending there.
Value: 125 µA
